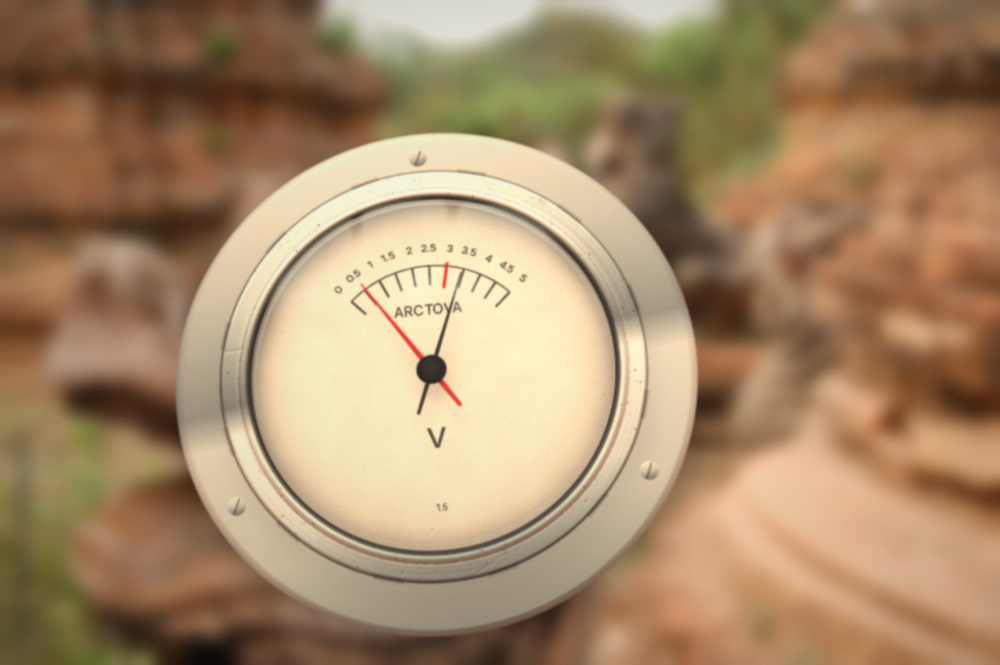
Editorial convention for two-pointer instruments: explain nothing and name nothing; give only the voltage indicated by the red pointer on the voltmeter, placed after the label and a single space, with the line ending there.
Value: 0.5 V
